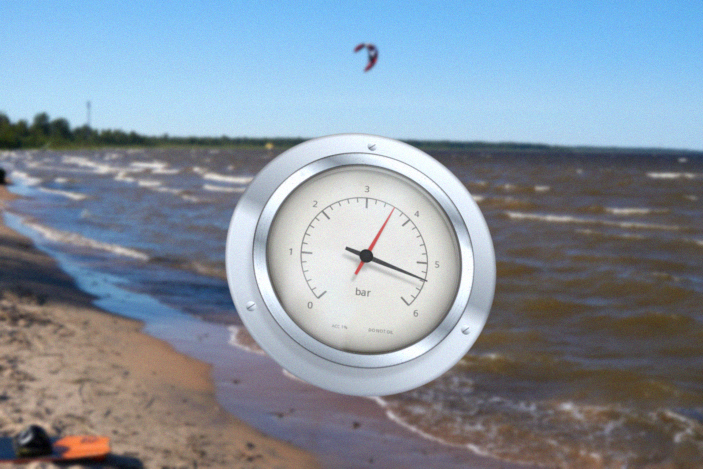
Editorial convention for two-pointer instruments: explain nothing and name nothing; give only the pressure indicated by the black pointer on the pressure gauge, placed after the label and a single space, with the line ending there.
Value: 5.4 bar
